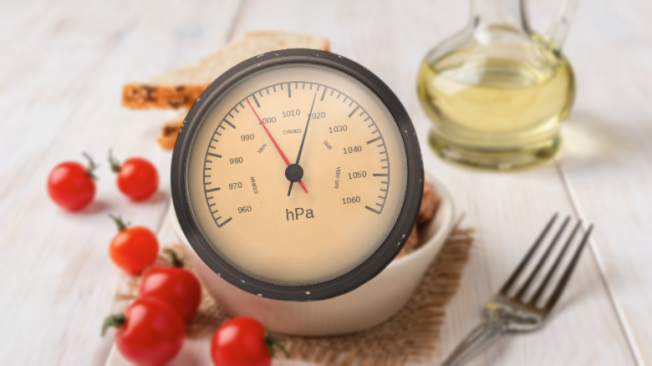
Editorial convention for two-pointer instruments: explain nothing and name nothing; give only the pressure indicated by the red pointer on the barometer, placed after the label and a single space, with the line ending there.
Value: 998 hPa
